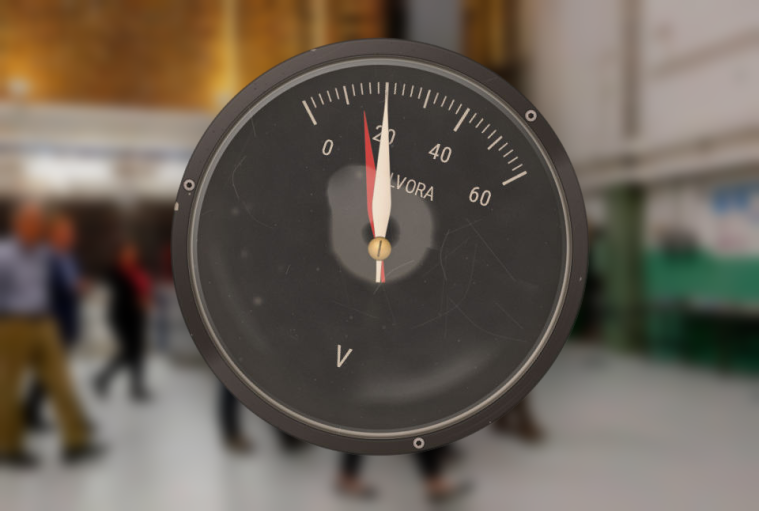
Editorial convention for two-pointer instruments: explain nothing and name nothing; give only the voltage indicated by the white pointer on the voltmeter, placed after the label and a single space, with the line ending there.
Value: 20 V
